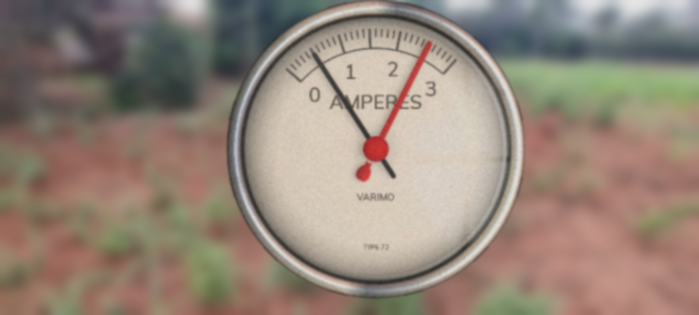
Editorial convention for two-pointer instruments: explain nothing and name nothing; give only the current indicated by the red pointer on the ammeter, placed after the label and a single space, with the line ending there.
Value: 2.5 A
